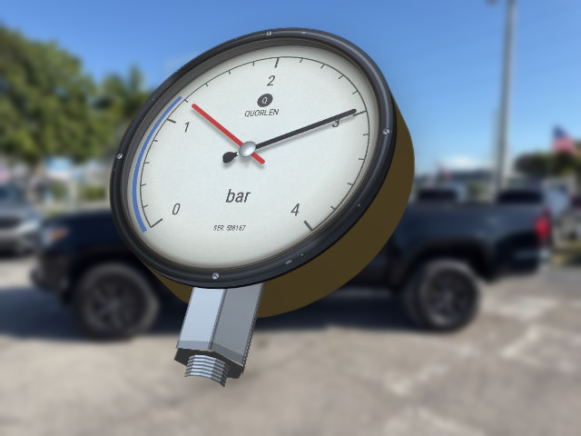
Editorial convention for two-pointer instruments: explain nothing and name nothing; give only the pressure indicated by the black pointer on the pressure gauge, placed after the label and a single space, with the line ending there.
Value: 3 bar
